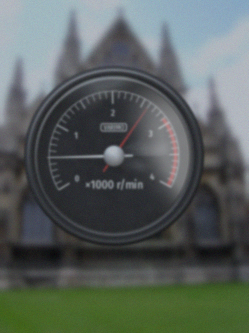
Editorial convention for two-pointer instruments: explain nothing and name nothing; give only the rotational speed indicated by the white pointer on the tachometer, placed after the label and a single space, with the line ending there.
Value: 500 rpm
